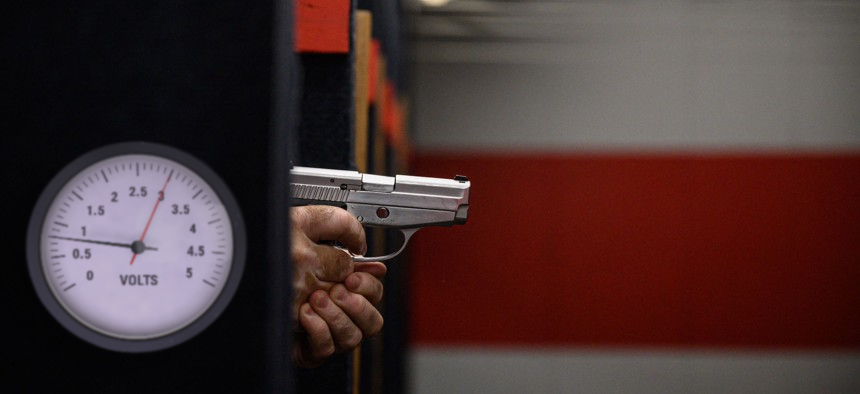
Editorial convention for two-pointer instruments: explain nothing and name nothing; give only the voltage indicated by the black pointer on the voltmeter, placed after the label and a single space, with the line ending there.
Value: 0.8 V
